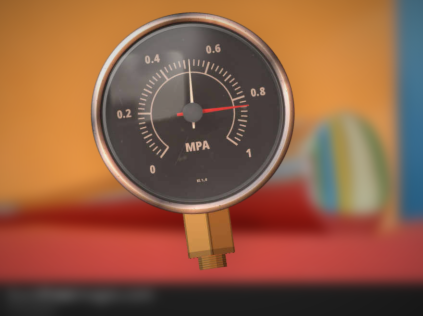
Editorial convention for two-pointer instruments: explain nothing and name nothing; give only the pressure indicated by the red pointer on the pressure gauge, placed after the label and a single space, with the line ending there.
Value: 0.84 MPa
